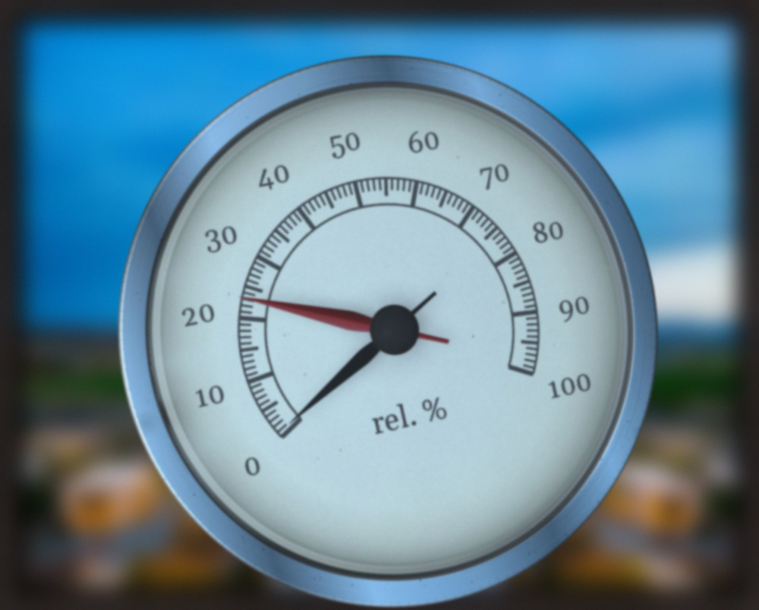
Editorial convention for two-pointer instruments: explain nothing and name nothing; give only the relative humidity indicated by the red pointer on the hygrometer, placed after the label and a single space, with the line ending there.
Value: 23 %
